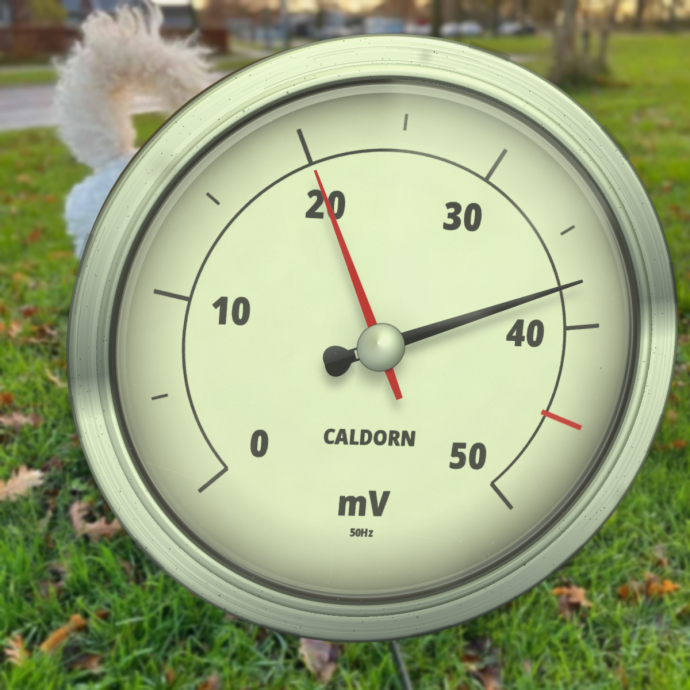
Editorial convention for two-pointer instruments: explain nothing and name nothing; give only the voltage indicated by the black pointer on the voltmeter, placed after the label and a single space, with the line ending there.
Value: 37.5 mV
